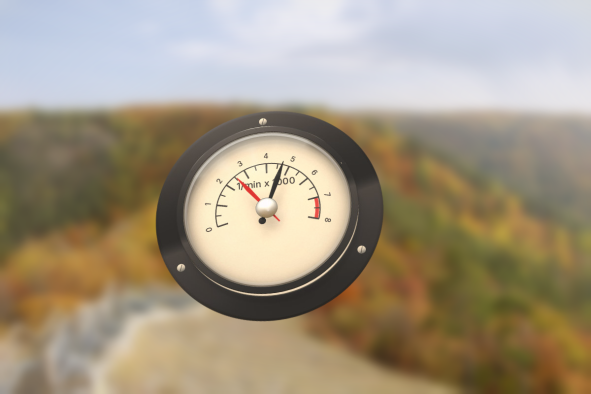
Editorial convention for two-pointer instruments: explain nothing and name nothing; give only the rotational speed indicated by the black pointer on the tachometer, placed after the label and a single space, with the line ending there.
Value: 4750 rpm
